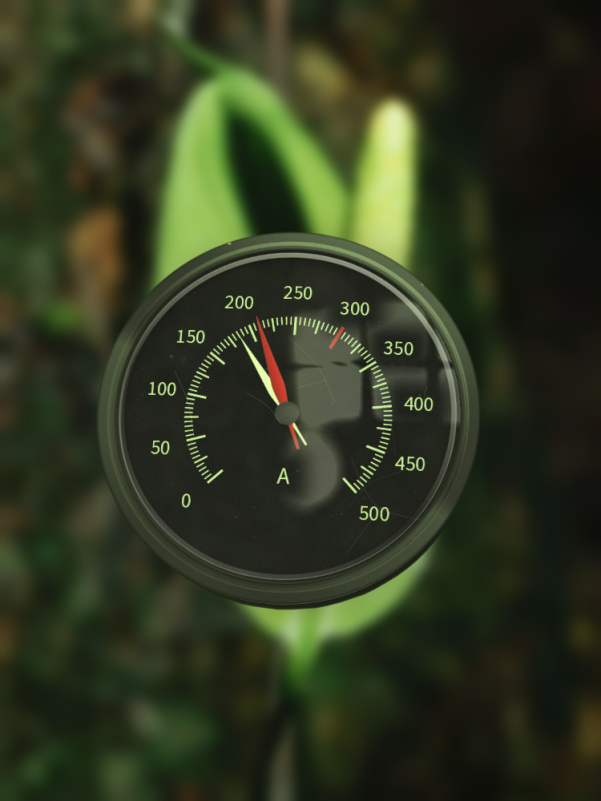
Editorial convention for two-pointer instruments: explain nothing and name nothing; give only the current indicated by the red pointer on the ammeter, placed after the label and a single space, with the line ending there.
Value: 210 A
